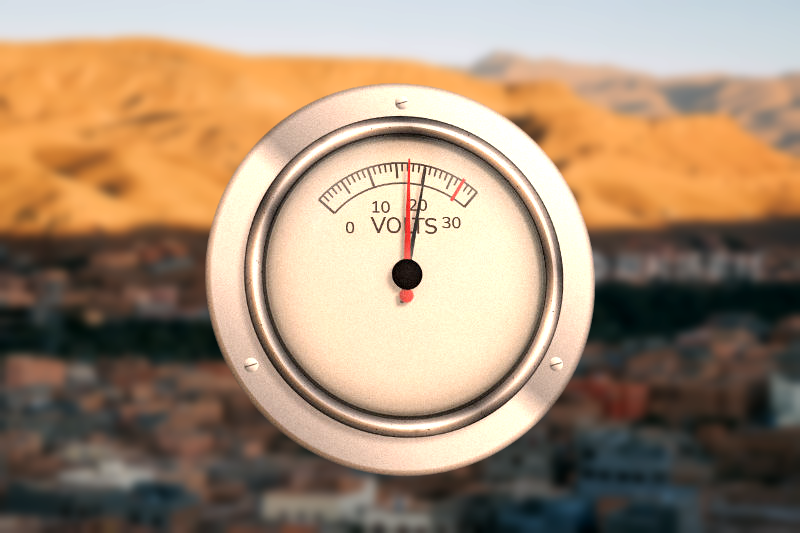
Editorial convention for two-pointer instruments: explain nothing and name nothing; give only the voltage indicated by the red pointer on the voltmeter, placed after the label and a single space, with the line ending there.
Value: 17 V
